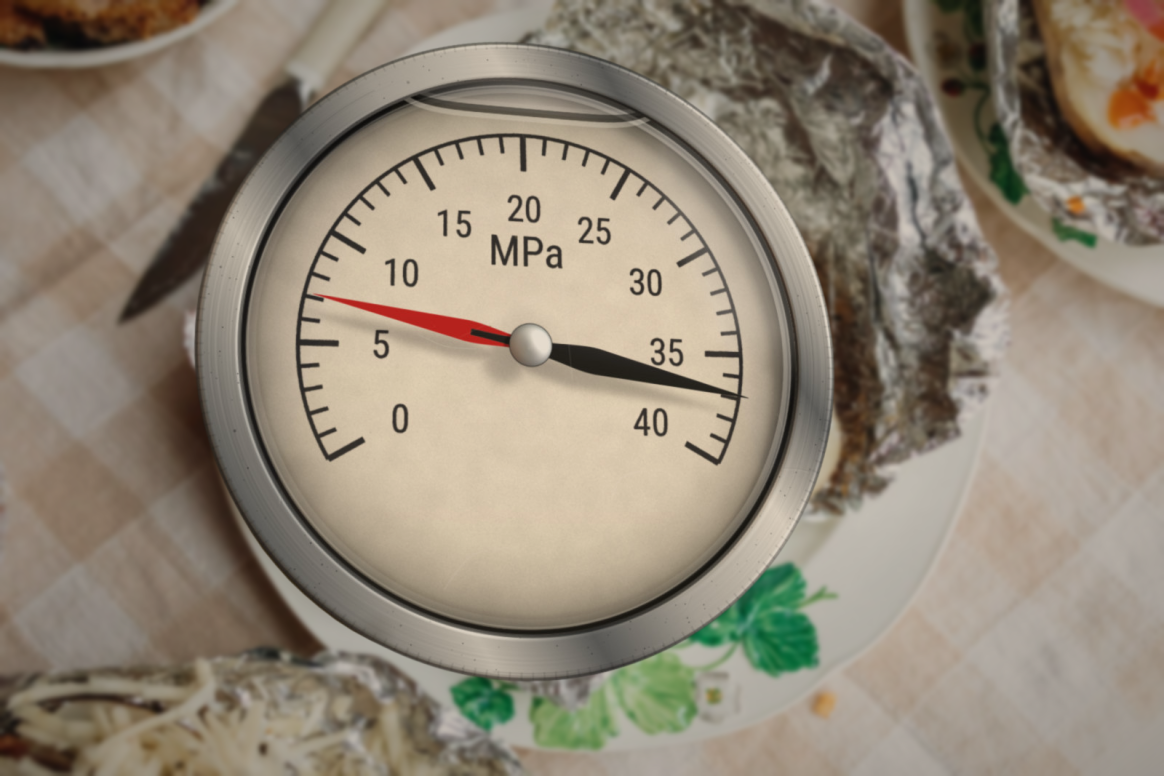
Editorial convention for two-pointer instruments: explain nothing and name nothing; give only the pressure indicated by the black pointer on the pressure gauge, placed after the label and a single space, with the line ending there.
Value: 37 MPa
